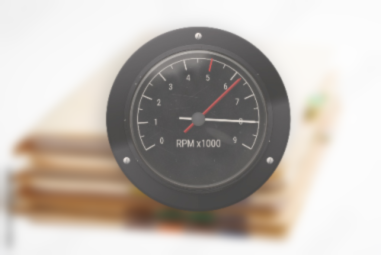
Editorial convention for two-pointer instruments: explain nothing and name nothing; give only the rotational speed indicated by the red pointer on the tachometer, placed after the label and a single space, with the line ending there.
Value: 6250 rpm
